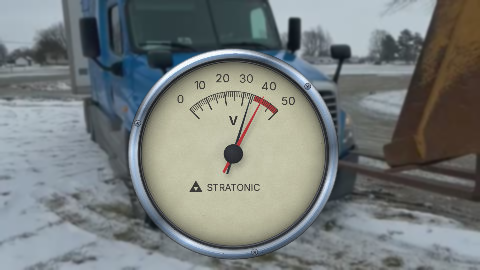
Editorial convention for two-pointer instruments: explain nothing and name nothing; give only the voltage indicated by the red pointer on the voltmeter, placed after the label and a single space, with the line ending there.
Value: 40 V
